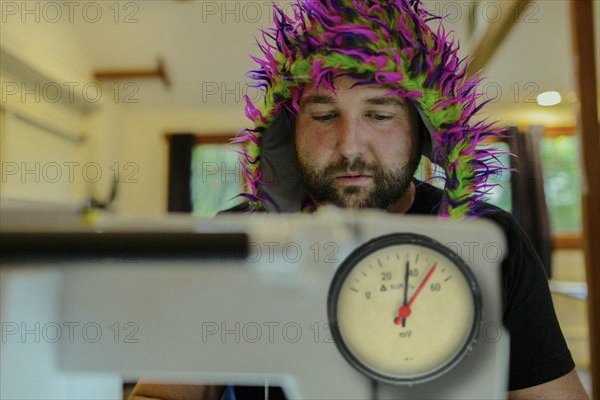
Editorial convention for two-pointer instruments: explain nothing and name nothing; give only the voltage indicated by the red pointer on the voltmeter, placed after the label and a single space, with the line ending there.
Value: 50 mV
